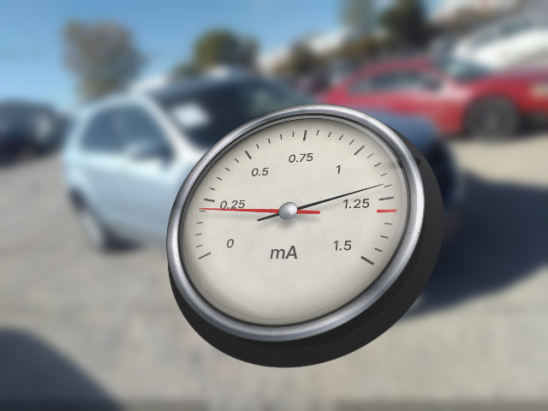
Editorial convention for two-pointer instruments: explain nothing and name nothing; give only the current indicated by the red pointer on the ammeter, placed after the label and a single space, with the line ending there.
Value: 0.2 mA
